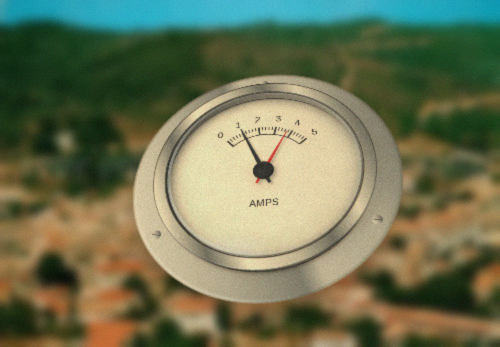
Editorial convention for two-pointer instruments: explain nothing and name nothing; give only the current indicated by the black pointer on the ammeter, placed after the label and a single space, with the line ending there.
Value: 1 A
